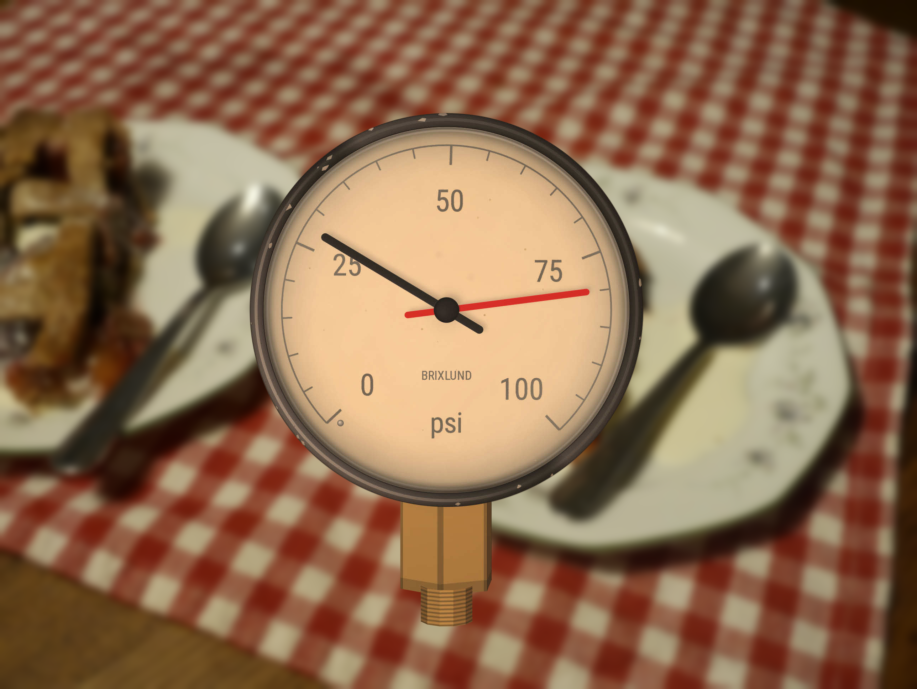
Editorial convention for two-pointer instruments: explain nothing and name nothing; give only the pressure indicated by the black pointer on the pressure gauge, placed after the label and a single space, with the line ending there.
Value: 27.5 psi
